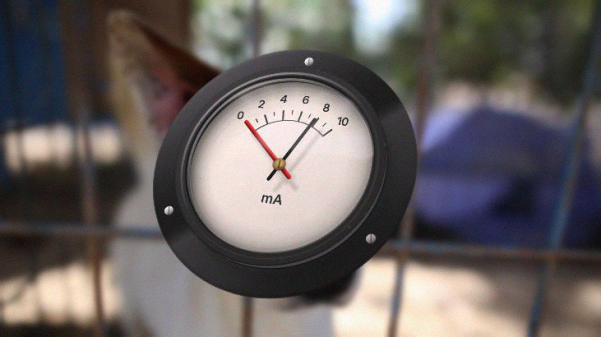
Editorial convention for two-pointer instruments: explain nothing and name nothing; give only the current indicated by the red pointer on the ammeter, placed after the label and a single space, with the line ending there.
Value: 0 mA
